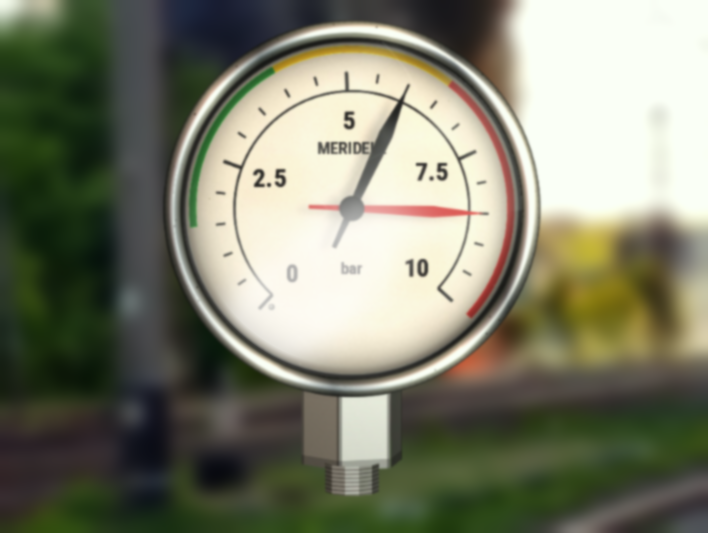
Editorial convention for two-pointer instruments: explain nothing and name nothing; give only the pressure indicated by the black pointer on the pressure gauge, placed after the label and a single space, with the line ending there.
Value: 6 bar
